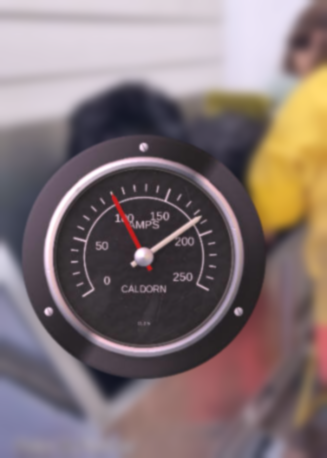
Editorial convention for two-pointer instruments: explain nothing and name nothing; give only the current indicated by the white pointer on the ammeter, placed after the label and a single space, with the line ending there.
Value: 185 A
